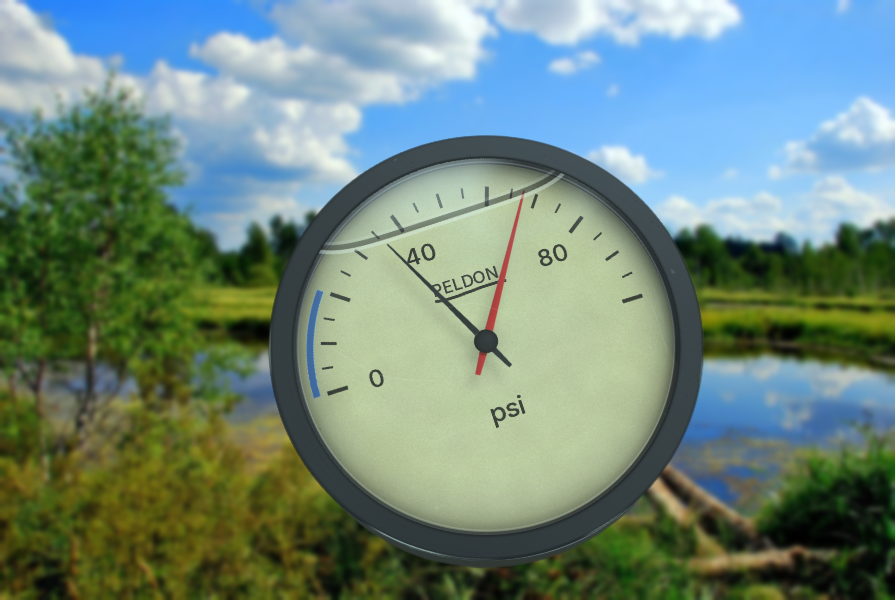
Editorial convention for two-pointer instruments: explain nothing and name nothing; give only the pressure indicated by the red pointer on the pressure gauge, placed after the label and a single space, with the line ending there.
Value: 67.5 psi
